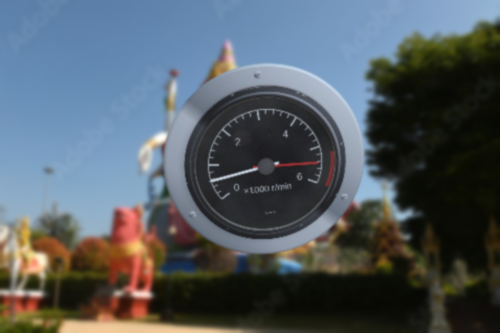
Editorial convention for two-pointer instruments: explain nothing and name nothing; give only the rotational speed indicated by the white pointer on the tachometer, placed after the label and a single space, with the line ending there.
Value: 600 rpm
